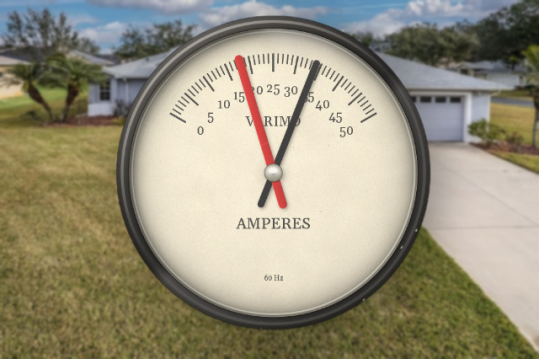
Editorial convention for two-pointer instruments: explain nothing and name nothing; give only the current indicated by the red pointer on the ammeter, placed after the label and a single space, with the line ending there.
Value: 18 A
